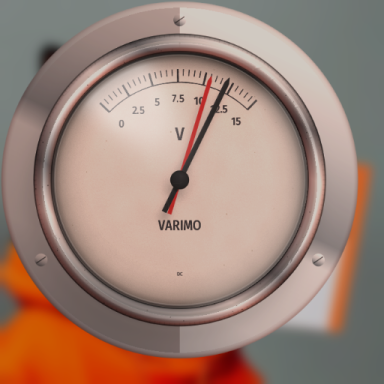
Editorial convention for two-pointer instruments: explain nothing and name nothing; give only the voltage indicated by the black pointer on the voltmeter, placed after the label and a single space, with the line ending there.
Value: 12 V
